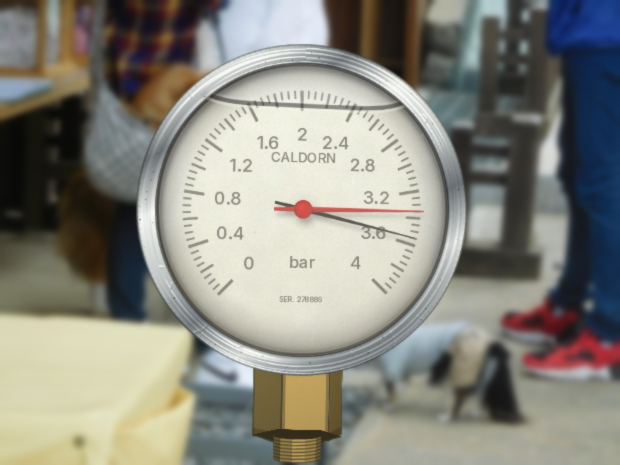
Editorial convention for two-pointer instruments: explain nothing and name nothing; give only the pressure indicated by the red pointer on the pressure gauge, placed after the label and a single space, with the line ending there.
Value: 3.35 bar
